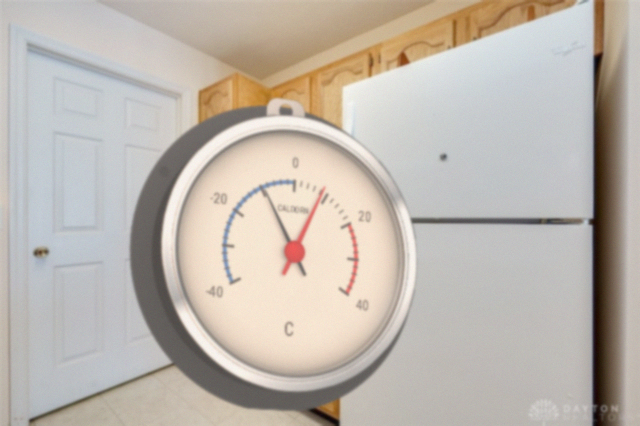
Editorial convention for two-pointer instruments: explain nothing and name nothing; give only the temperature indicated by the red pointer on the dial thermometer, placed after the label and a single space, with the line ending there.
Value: 8 °C
